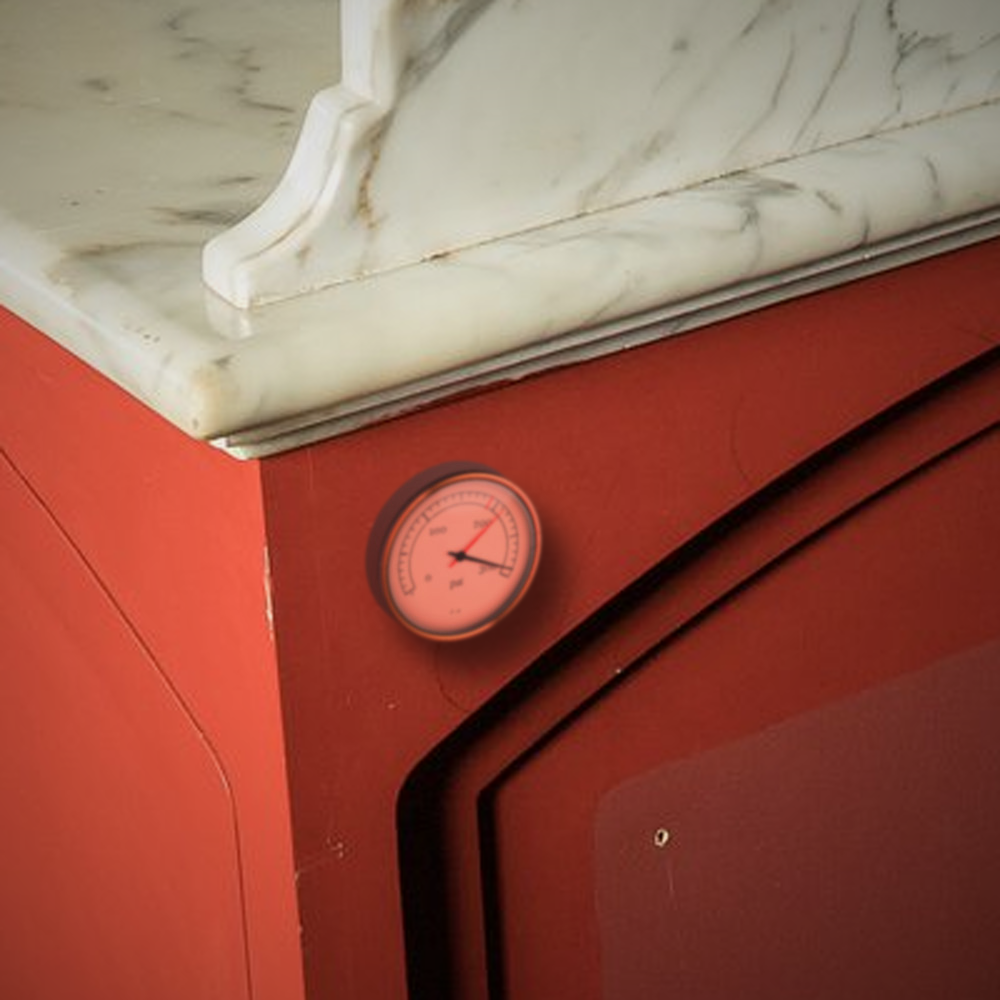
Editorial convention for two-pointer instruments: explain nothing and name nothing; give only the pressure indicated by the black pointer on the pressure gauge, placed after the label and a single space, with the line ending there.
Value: 290 psi
